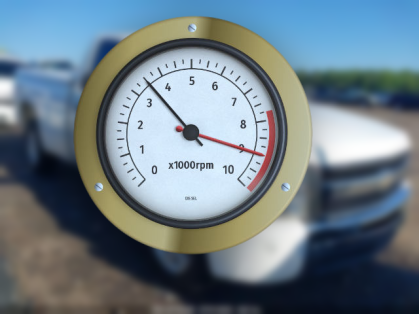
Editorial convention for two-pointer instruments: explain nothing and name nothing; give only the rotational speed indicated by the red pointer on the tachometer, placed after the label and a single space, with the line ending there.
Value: 9000 rpm
